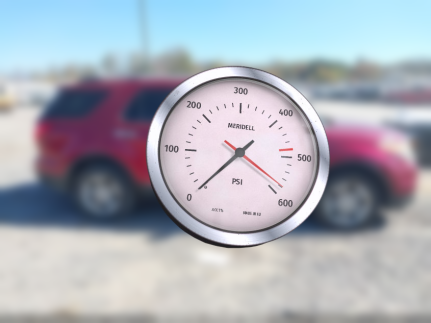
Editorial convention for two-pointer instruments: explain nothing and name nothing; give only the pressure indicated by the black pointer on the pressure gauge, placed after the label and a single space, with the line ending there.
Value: 0 psi
